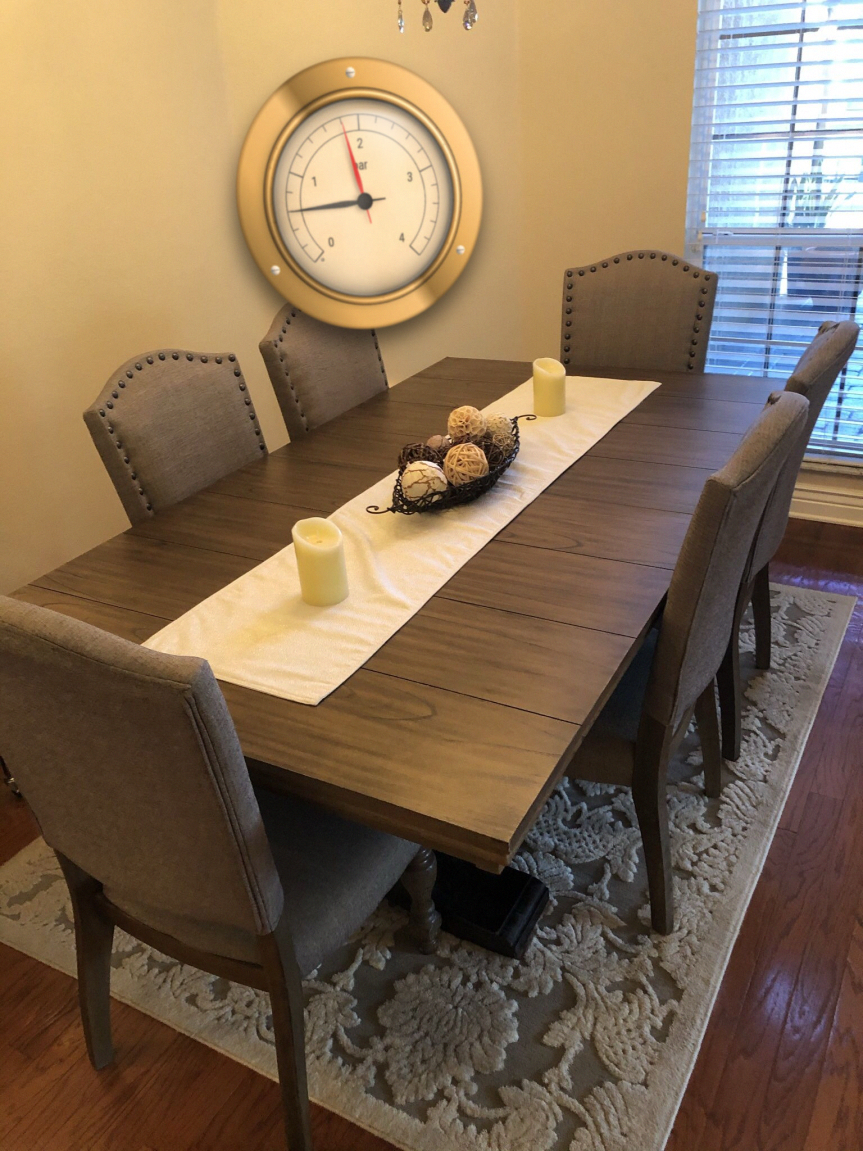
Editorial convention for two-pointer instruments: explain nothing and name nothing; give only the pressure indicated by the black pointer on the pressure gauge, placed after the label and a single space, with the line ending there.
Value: 0.6 bar
